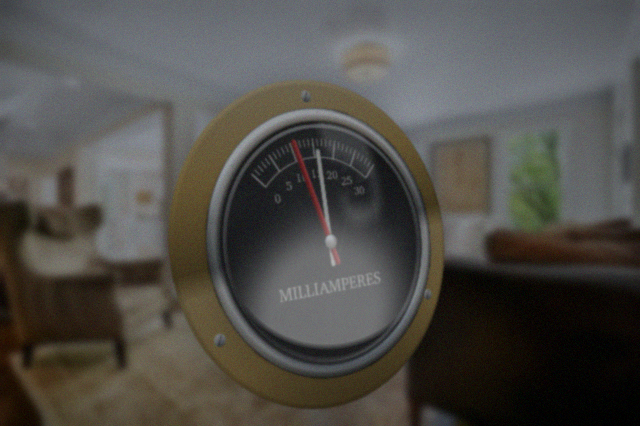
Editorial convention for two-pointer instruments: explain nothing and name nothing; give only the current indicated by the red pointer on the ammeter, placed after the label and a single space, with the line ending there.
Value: 10 mA
